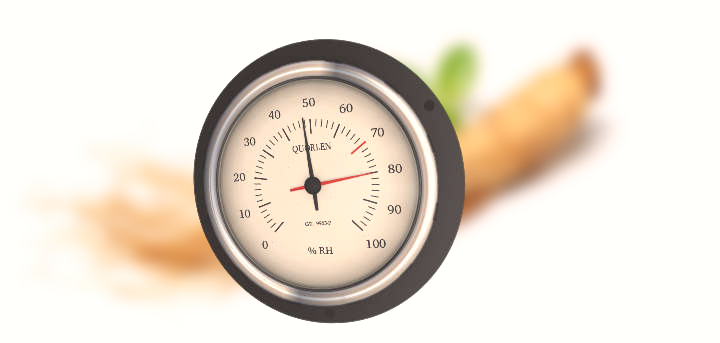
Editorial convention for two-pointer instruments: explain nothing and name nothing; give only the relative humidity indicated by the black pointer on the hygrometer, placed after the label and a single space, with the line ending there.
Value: 48 %
